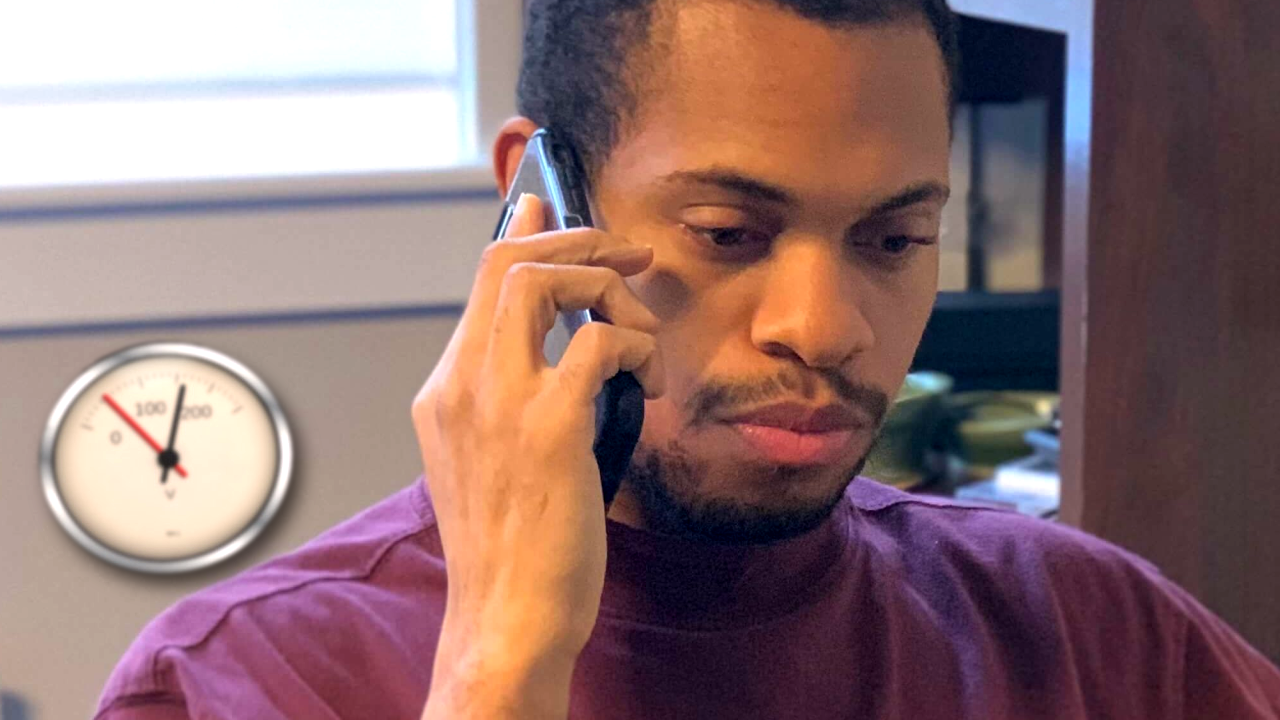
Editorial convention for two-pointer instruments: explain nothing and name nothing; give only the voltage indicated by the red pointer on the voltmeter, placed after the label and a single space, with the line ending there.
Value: 50 V
